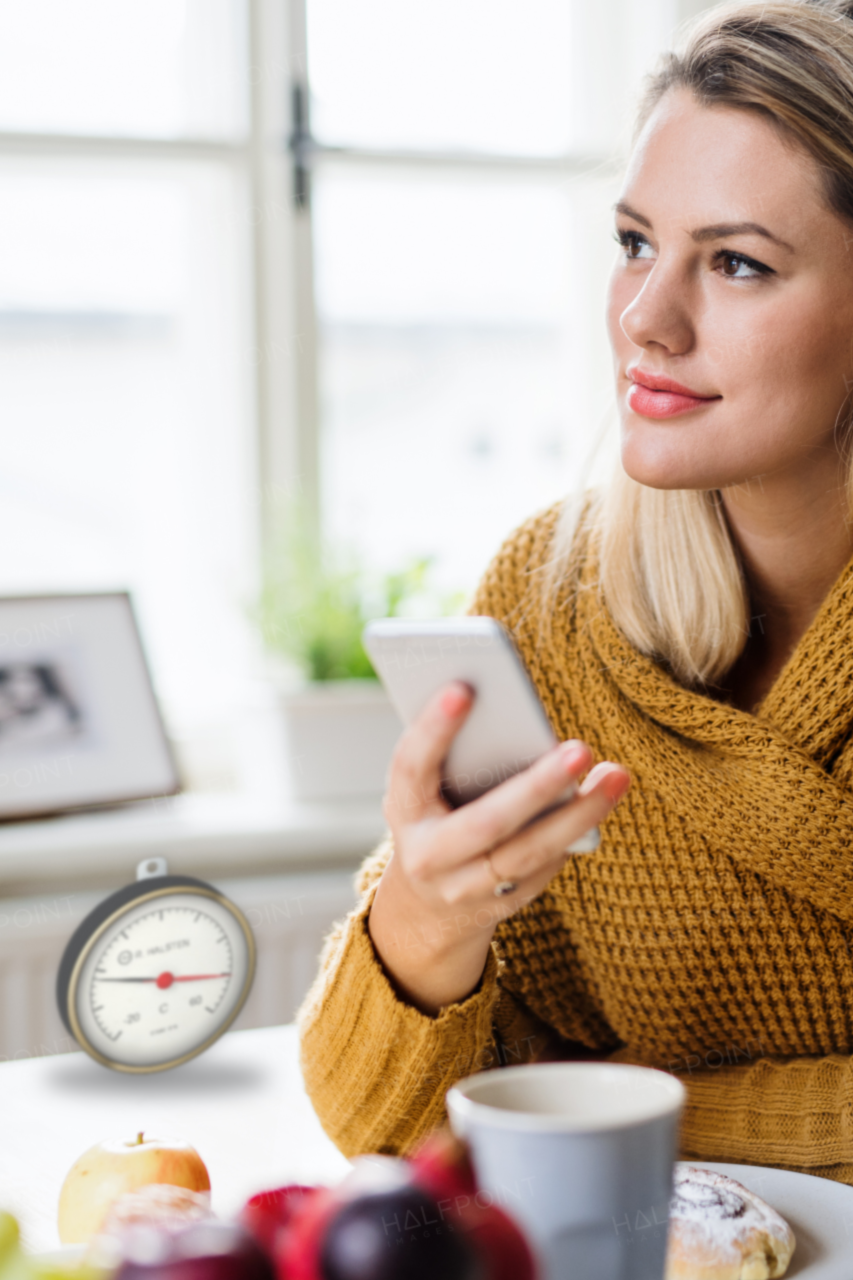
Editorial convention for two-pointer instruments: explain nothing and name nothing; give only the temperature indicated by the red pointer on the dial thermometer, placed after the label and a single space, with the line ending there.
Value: 50 °C
